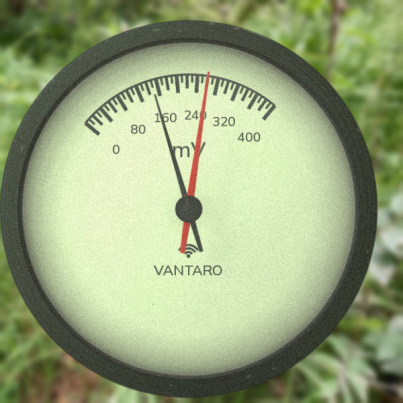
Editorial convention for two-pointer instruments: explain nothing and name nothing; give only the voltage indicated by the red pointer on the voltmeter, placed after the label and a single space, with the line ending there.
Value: 260 mV
